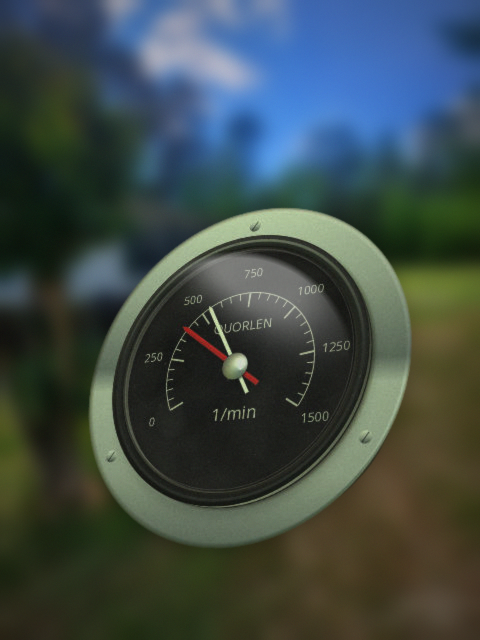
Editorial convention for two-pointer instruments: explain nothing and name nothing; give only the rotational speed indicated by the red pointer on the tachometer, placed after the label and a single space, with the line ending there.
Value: 400 rpm
